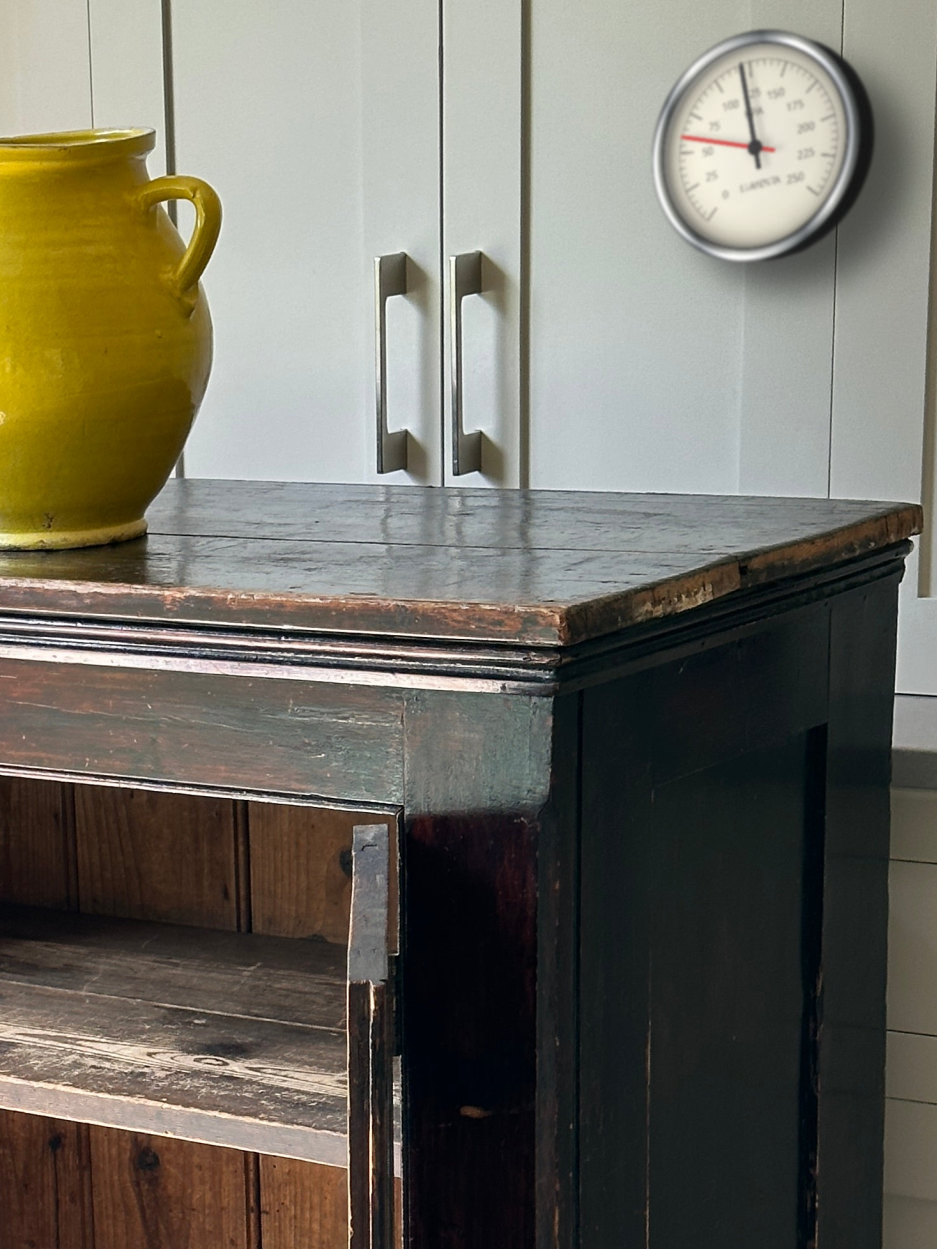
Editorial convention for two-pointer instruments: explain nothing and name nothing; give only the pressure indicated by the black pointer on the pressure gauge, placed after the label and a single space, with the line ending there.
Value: 120 kPa
